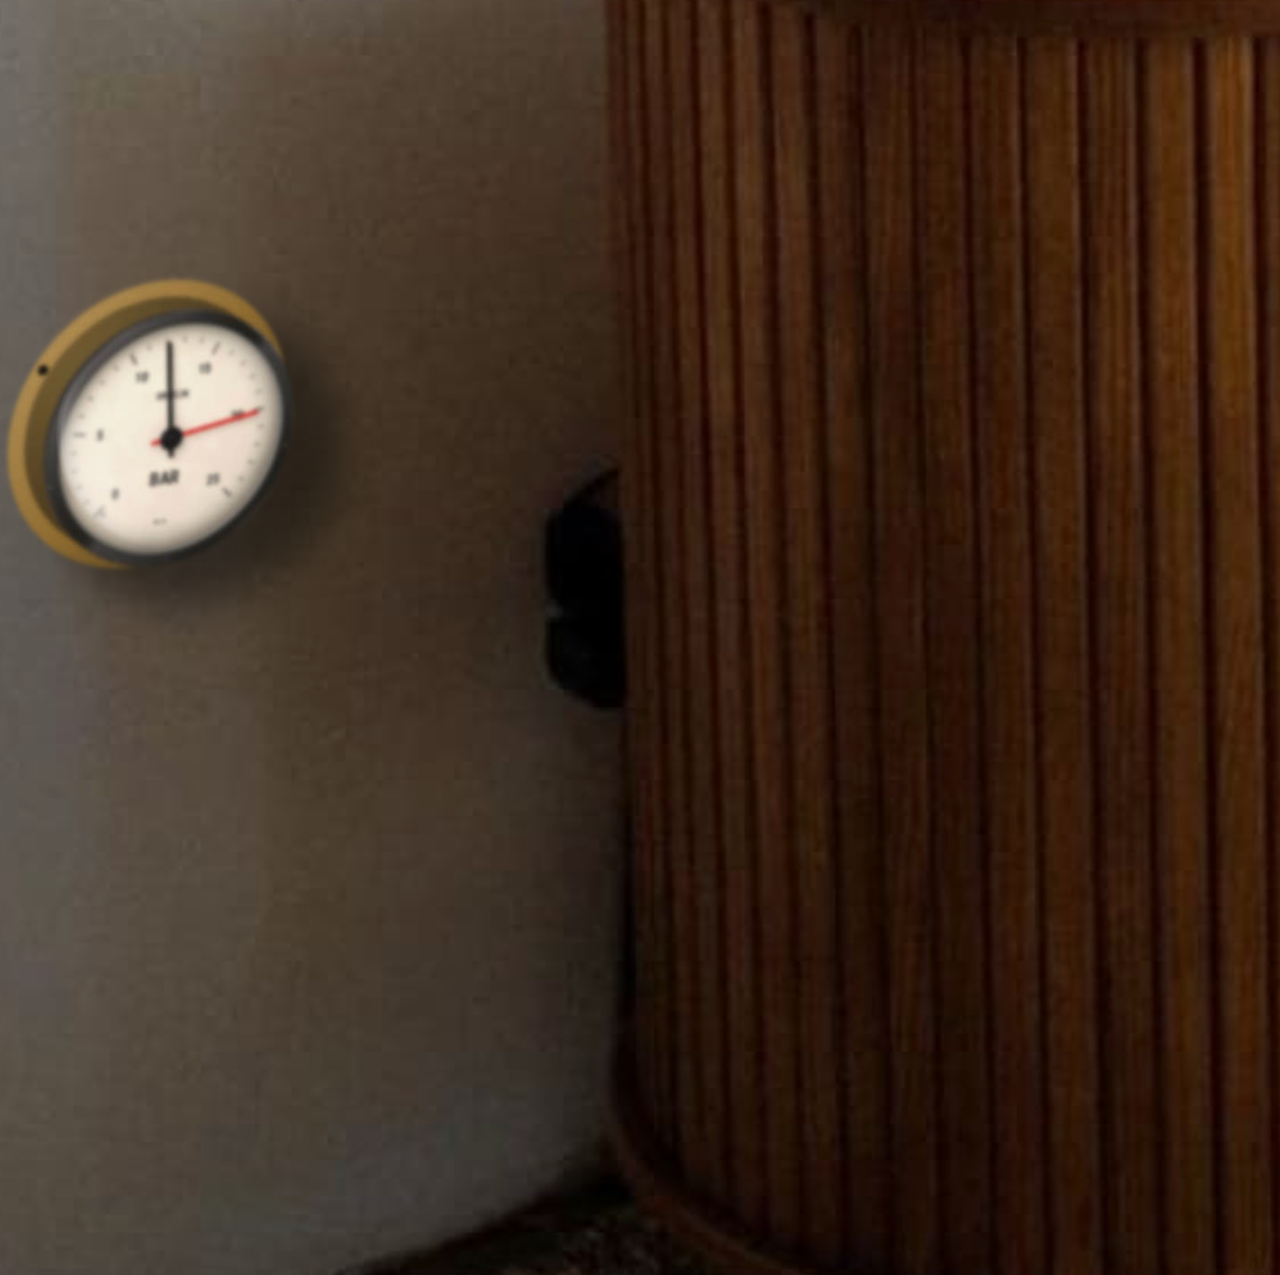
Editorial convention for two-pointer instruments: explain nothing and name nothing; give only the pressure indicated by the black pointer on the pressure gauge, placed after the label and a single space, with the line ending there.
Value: 12 bar
